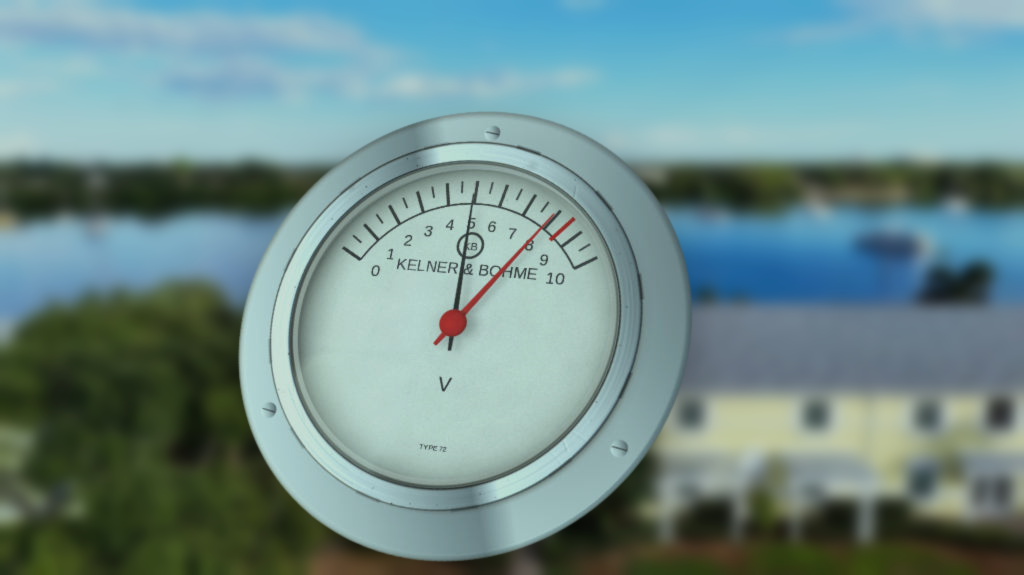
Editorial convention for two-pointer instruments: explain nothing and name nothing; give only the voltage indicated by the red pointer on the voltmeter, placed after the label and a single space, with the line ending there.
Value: 8 V
